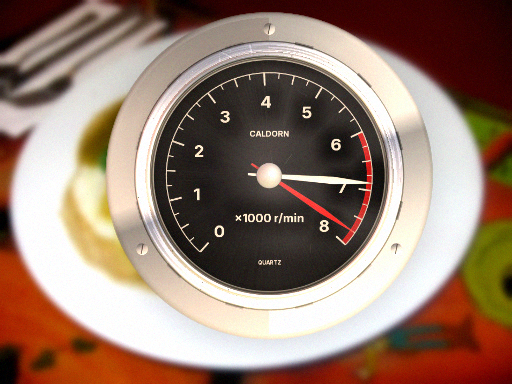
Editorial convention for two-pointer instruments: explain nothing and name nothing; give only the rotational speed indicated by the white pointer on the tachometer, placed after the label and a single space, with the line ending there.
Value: 6875 rpm
